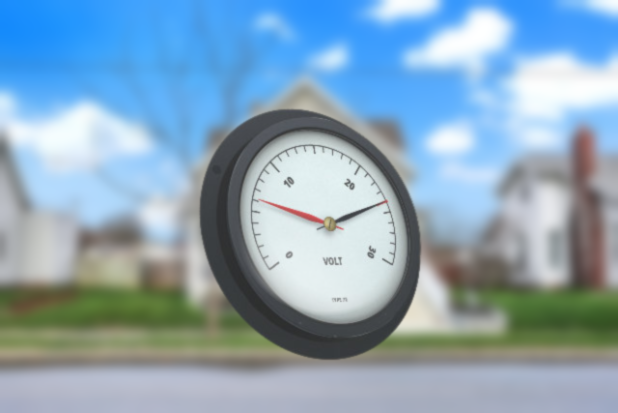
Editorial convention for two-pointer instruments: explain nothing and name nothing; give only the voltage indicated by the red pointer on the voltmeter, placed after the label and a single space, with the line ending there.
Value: 6 V
